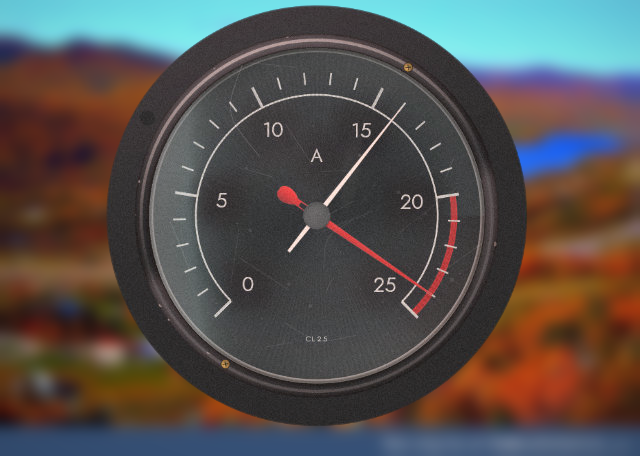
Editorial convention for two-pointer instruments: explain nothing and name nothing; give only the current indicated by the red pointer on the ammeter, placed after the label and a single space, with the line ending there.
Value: 24 A
